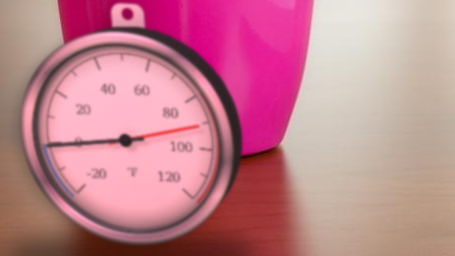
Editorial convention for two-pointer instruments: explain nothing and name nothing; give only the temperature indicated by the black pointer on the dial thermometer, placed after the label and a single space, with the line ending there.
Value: 0 °F
